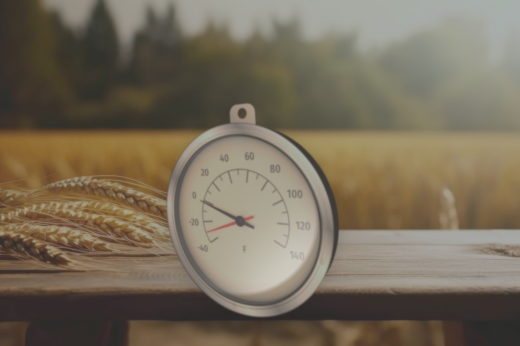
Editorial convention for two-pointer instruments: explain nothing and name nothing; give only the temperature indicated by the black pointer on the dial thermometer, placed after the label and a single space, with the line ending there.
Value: 0 °F
